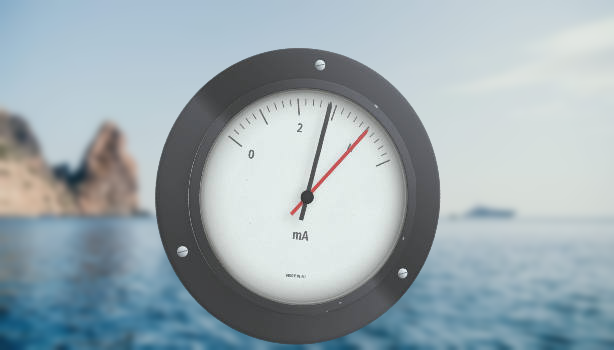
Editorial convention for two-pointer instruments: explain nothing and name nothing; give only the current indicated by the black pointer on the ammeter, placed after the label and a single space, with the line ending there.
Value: 2.8 mA
